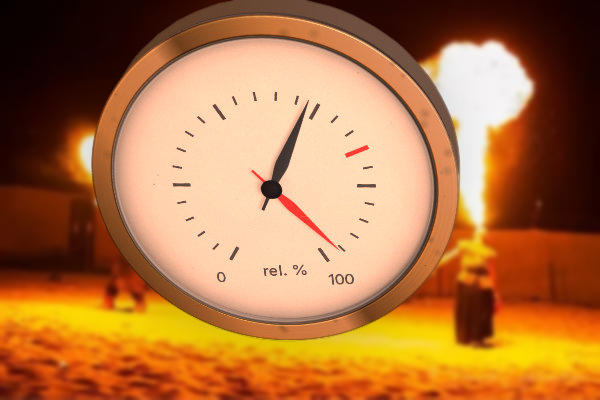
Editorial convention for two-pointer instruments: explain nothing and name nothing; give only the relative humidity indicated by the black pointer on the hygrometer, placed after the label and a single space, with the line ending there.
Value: 58 %
